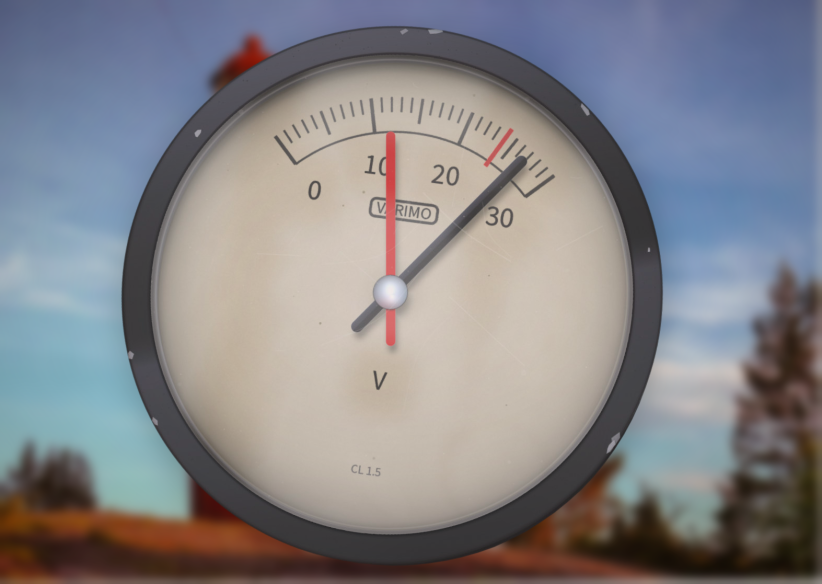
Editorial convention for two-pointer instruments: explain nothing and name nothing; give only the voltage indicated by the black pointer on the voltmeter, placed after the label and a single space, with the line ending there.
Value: 27 V
